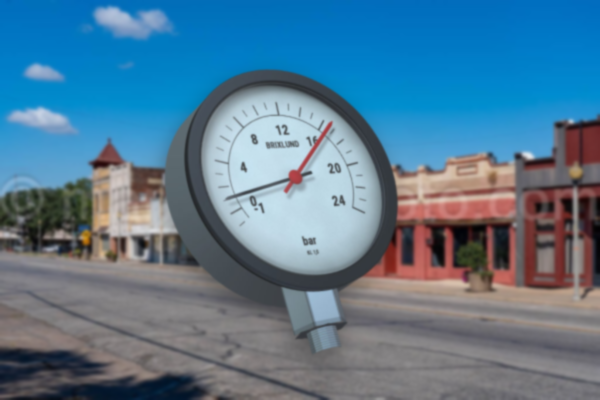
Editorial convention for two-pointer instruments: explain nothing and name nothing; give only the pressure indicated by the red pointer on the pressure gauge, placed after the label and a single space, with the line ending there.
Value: 16.5 bar
